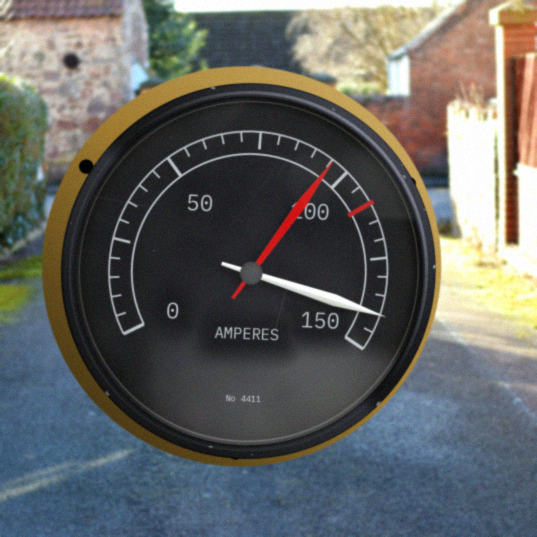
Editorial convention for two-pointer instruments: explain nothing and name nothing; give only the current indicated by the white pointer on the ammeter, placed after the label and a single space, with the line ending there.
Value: 140 A
